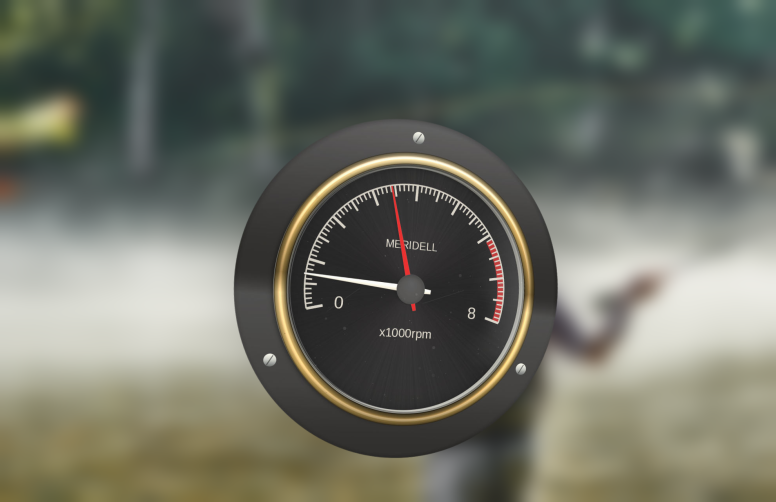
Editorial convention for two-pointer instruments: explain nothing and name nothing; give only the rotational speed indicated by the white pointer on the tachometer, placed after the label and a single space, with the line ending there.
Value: 700 rpm
